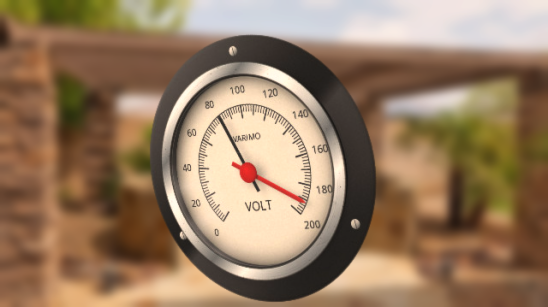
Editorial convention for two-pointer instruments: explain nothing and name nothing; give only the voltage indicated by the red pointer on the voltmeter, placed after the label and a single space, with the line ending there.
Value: 190 V
